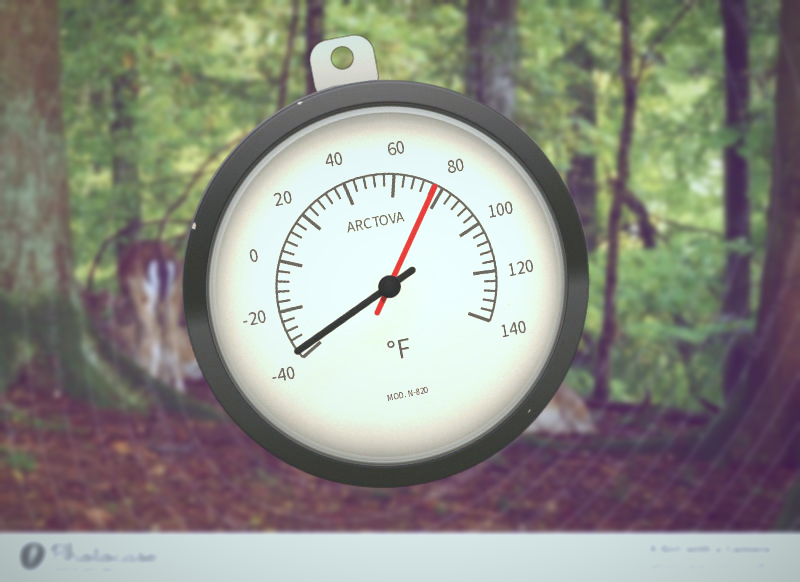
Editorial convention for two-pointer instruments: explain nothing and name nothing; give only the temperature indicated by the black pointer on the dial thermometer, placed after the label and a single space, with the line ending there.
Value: -36 °F
